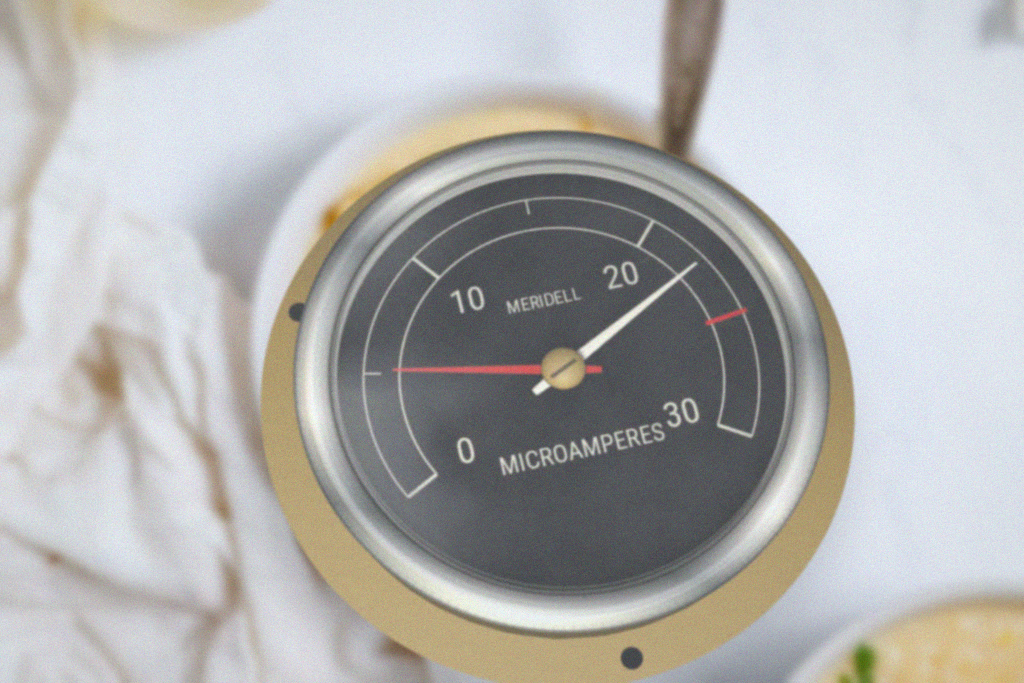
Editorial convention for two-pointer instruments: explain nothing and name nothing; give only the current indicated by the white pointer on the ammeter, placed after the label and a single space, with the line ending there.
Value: 22.5 µA
